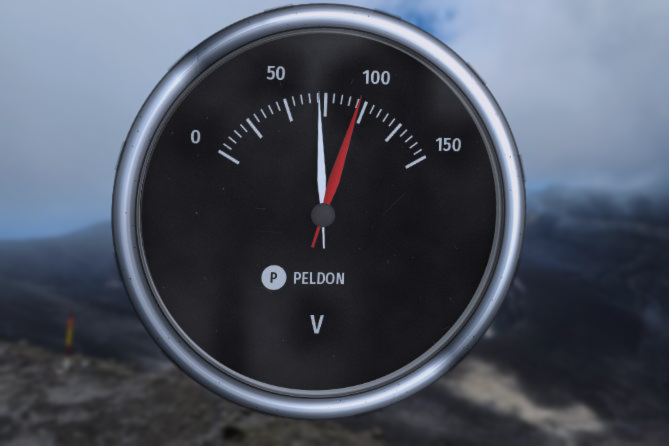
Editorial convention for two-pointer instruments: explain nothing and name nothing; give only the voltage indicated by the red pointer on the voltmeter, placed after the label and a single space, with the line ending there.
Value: 95 V
